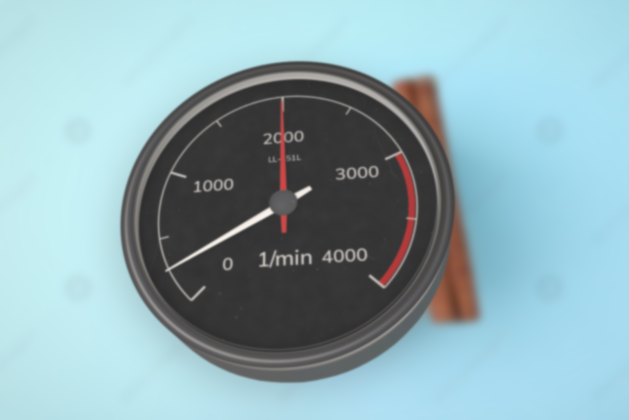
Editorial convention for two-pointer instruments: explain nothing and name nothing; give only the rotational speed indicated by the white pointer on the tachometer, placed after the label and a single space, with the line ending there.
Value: 250 rpm
